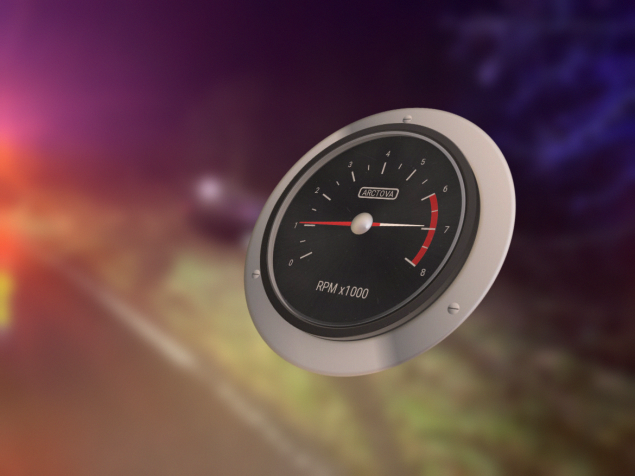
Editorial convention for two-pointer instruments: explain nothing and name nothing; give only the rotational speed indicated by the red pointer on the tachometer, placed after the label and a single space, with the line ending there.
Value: 1000 rpm
